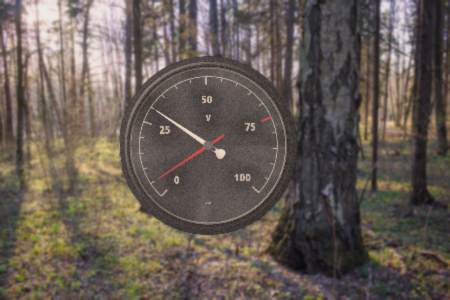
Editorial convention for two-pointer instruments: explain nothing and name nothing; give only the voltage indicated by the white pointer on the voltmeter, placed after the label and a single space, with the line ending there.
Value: 30 V
